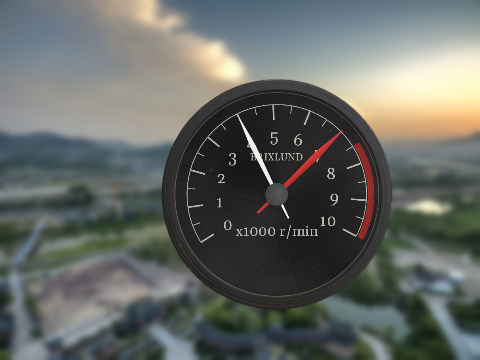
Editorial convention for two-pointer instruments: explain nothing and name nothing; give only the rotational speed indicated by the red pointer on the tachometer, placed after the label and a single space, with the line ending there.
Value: 7000 rpm
